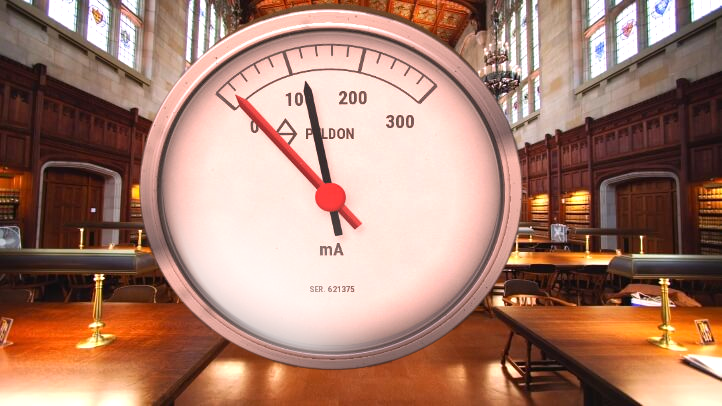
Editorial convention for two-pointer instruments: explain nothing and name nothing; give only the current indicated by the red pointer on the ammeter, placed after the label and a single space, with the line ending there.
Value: 20 mA
